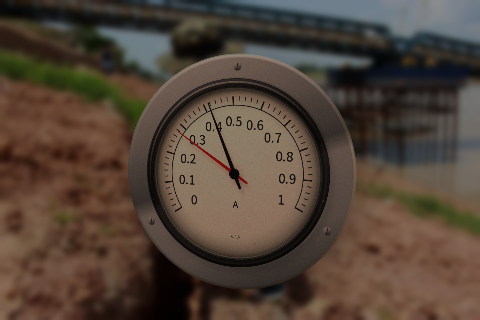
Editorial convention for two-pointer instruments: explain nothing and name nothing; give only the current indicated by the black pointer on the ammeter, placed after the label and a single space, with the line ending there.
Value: 0.42 A
